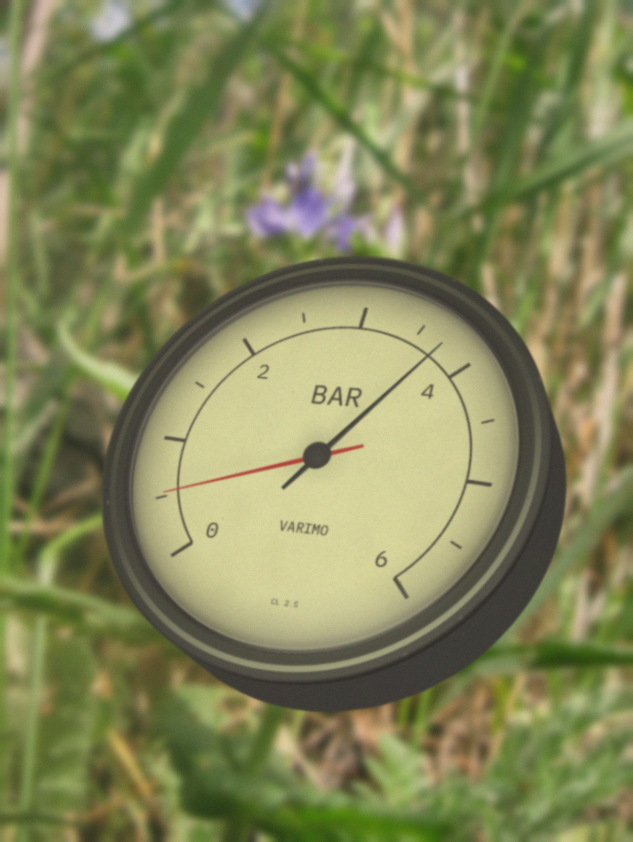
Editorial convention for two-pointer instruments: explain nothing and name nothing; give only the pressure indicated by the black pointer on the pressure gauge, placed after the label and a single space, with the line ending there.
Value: 3.75 bar
